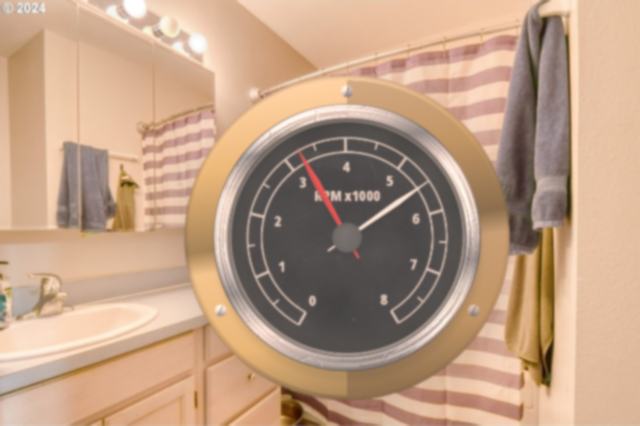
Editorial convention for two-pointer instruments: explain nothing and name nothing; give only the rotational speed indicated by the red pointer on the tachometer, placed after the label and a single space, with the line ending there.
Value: 3250 rpm
